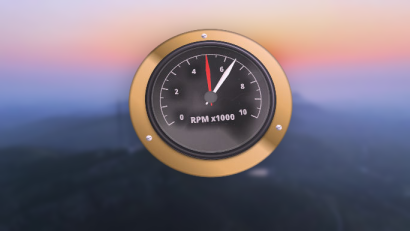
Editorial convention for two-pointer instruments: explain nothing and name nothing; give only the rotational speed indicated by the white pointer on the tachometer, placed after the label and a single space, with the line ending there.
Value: 6500 rpm
